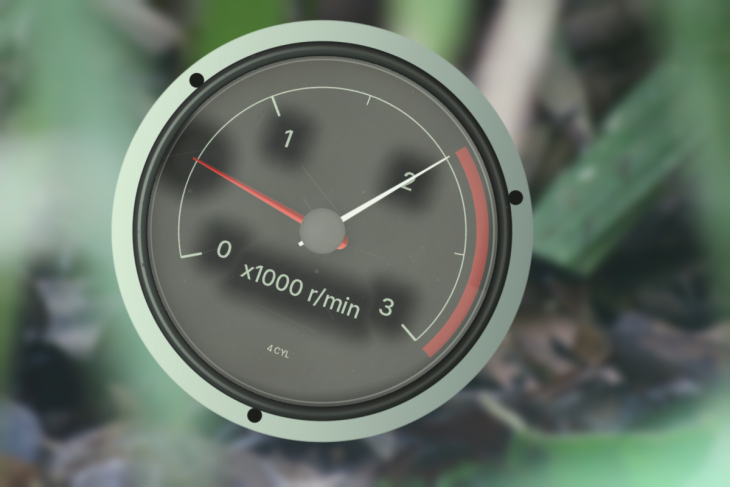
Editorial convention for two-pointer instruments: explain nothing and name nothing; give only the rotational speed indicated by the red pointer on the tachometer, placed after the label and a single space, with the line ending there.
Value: 500 rpm
